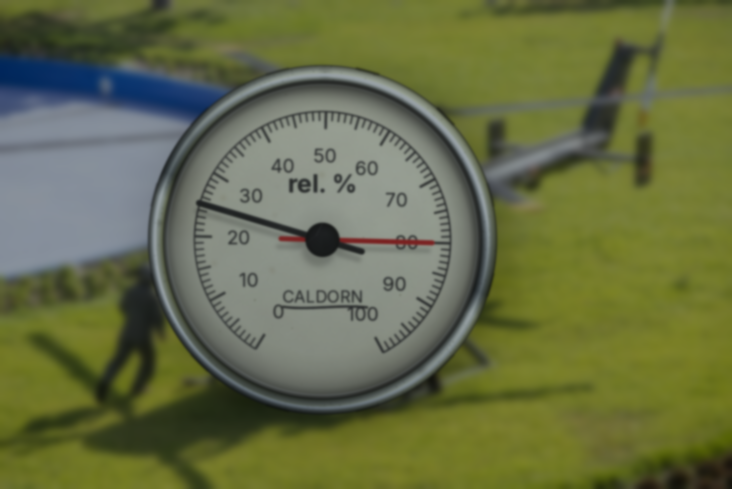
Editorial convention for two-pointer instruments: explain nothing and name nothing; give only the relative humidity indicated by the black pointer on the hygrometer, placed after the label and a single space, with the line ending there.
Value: 25 %
